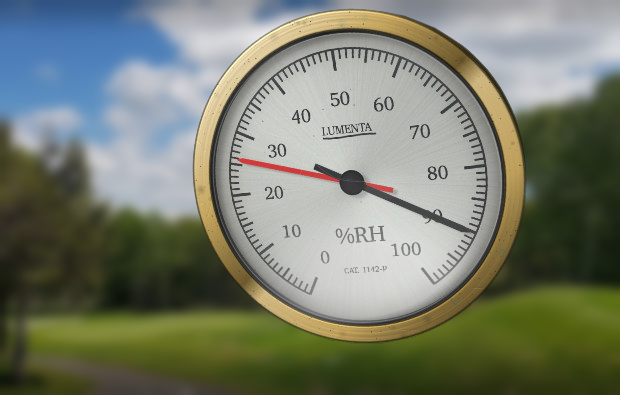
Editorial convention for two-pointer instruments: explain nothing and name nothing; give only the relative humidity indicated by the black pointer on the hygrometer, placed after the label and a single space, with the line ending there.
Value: 90 %
